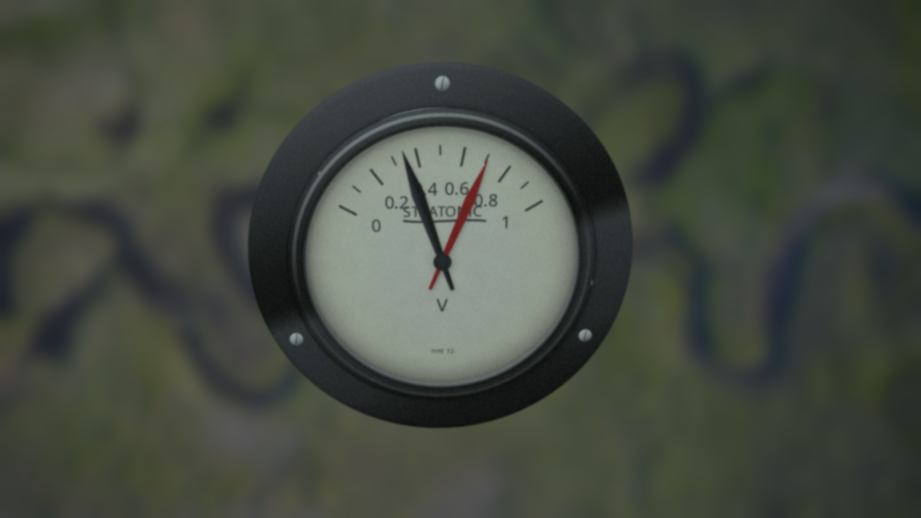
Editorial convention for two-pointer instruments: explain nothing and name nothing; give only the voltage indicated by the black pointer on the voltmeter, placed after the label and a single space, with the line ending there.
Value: 0.35 V
